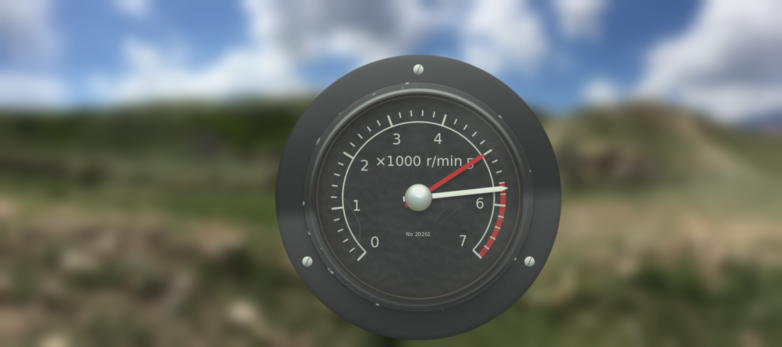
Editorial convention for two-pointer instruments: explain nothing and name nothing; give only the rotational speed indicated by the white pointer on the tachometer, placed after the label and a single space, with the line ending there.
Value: 5700 rpm
